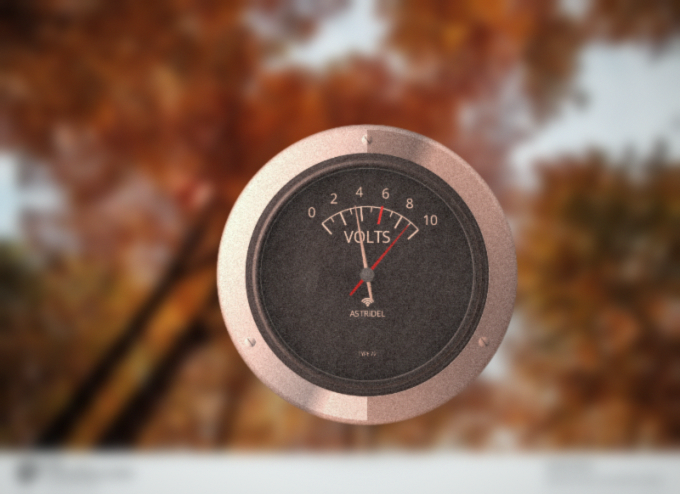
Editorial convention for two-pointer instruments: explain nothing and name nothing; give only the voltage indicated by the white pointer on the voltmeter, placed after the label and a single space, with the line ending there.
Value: 3.5 V
